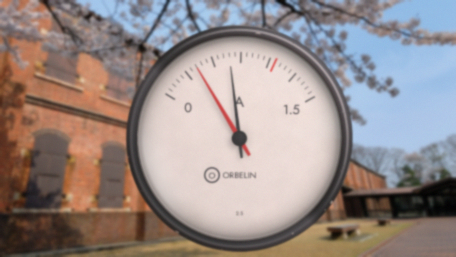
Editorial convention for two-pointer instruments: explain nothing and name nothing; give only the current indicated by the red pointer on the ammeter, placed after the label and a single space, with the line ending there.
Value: 0.35 A
